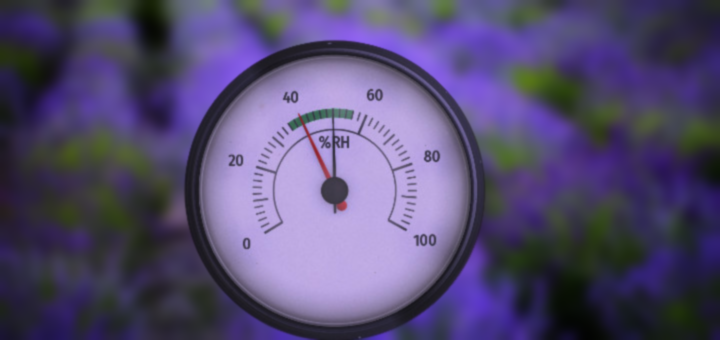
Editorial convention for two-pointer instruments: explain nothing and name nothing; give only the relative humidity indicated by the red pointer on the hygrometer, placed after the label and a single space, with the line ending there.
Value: 40 %
